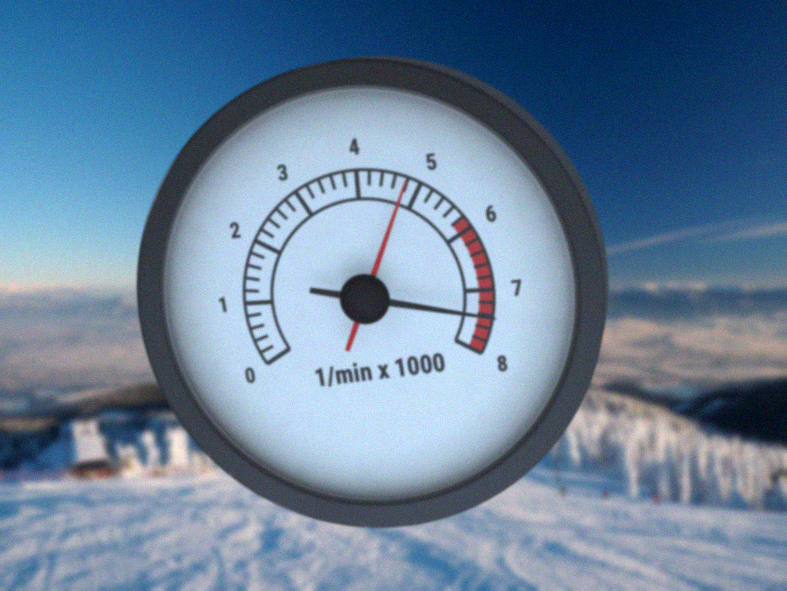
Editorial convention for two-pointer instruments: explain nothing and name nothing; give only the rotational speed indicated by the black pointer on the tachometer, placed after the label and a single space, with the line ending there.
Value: 7400 rpm
